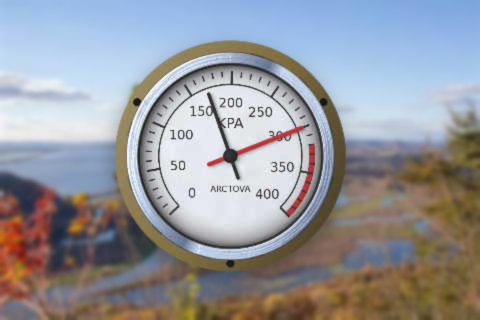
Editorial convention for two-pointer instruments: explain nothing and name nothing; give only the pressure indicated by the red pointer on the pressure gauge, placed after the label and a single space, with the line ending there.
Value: 300 kPa
